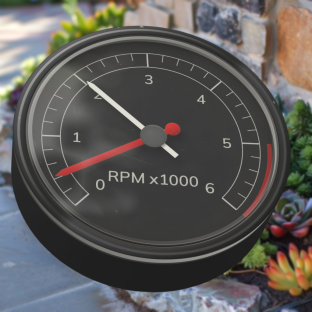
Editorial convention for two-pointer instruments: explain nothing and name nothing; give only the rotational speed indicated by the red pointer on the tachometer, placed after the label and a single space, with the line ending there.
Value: 400 rpm
